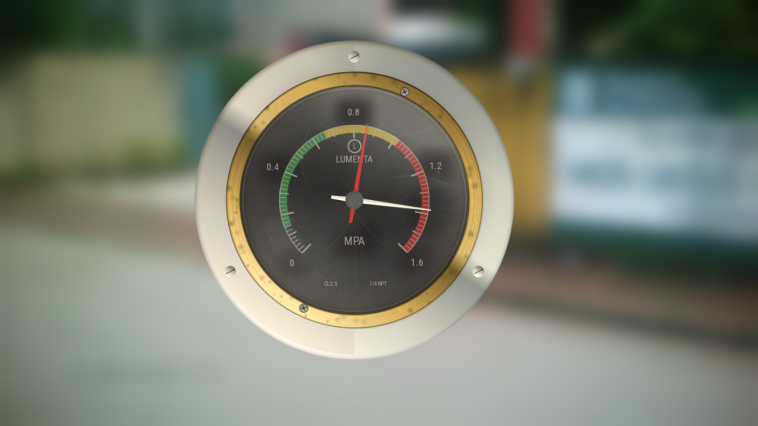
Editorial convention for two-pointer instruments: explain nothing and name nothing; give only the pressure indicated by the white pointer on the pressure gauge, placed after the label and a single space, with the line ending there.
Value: 1.38 MPa
